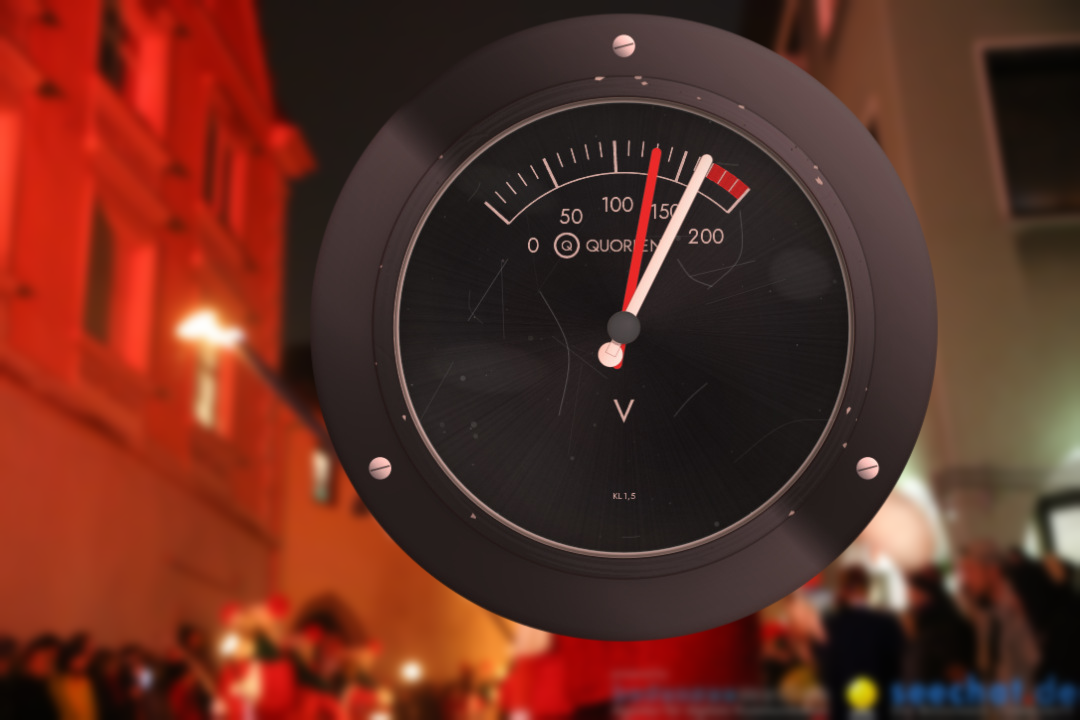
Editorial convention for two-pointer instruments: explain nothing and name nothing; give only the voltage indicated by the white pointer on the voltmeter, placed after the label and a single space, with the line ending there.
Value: 165 V
